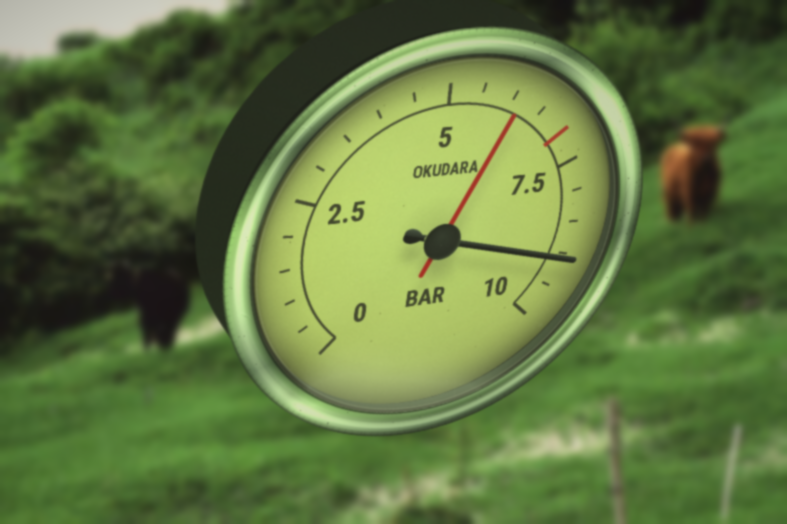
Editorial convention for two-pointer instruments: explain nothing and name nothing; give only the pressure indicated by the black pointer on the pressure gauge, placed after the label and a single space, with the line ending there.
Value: 9 bar
